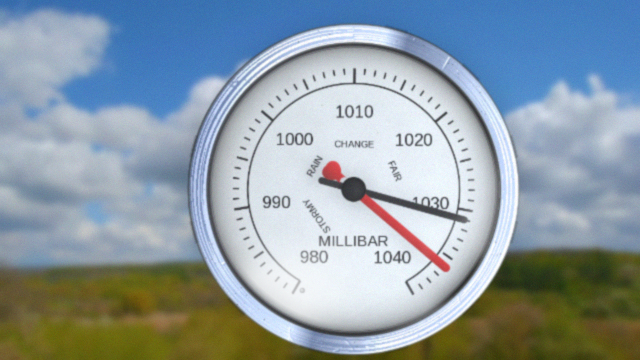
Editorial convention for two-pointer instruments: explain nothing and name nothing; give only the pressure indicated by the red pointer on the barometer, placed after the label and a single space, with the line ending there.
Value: 1036 mbar
